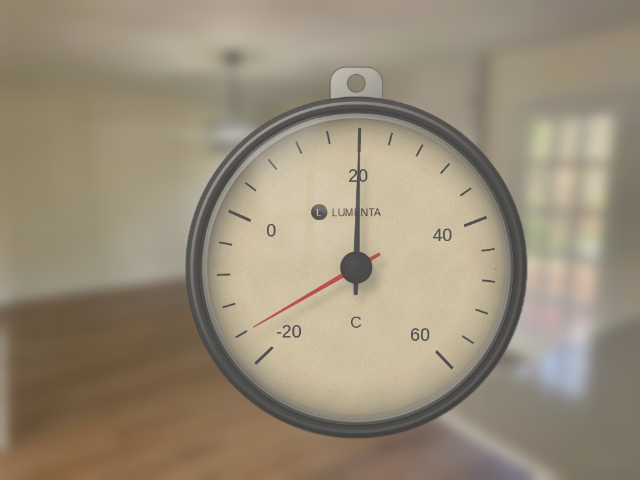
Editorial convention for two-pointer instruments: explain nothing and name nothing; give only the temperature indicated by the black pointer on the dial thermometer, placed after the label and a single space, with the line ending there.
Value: 20 °C
